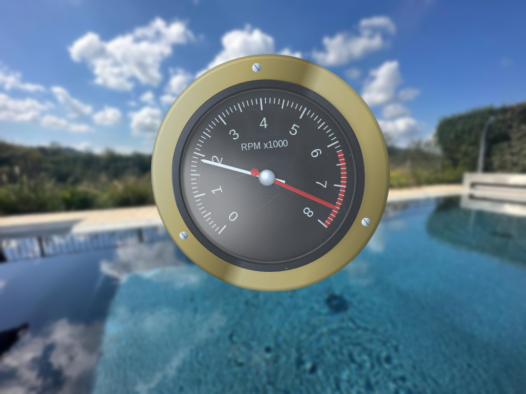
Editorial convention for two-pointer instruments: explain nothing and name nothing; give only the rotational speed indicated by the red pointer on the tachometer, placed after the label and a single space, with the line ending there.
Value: 7500 rpm
